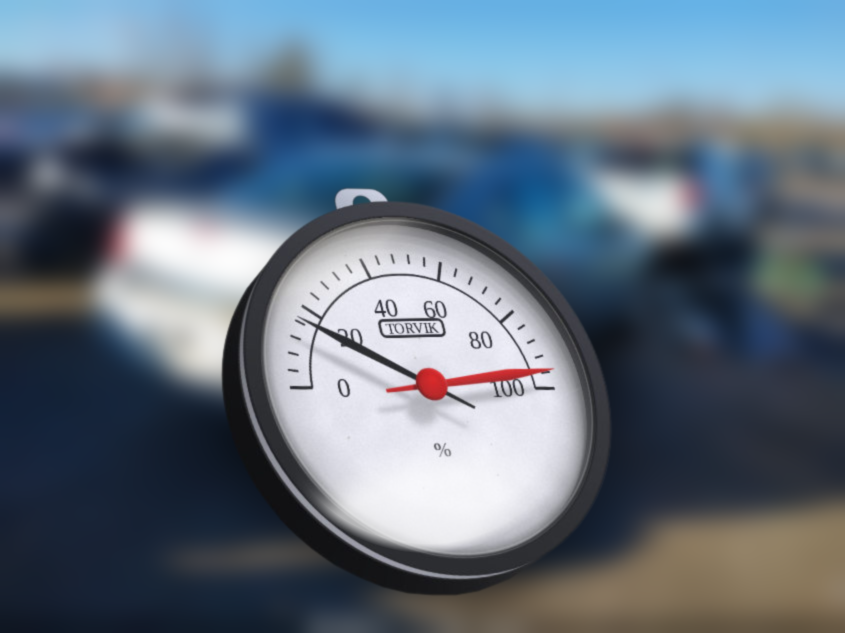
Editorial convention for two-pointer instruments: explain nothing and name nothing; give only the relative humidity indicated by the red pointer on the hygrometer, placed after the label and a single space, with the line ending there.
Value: 96 %
